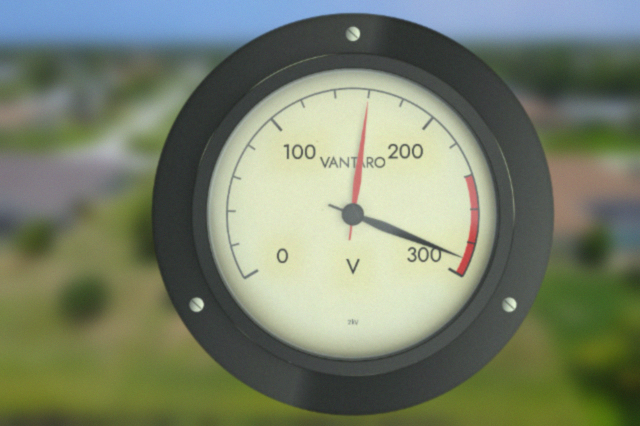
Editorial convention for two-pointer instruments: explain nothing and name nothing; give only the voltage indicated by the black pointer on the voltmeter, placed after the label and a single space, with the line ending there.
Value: 290 V
